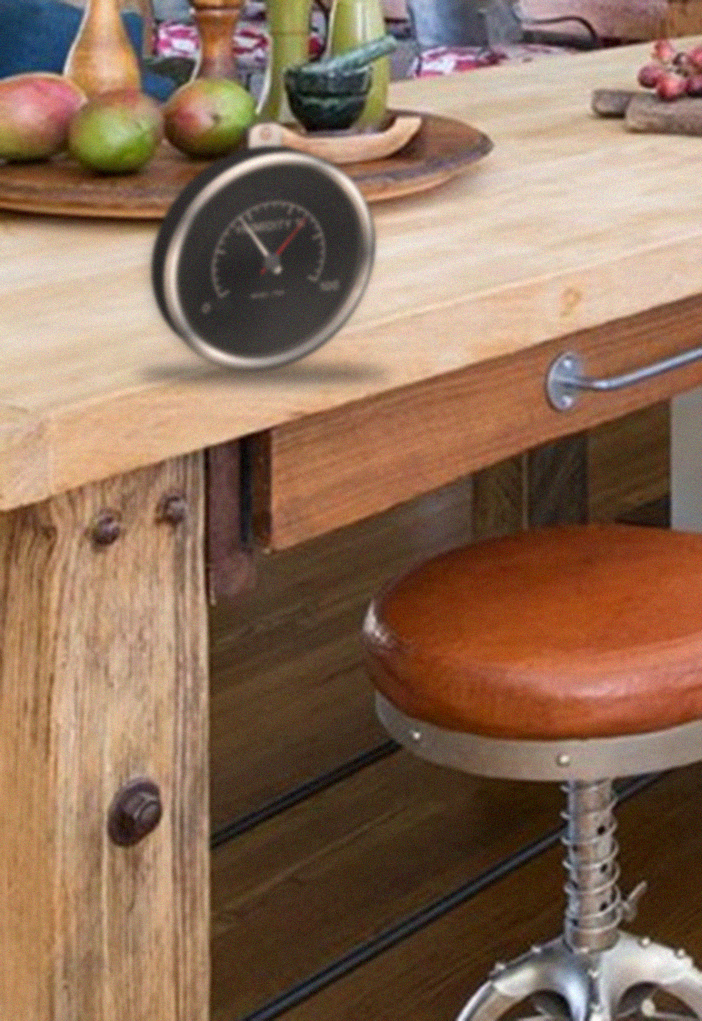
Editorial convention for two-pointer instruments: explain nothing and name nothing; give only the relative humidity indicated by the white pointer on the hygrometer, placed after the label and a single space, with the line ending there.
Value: 36 %
